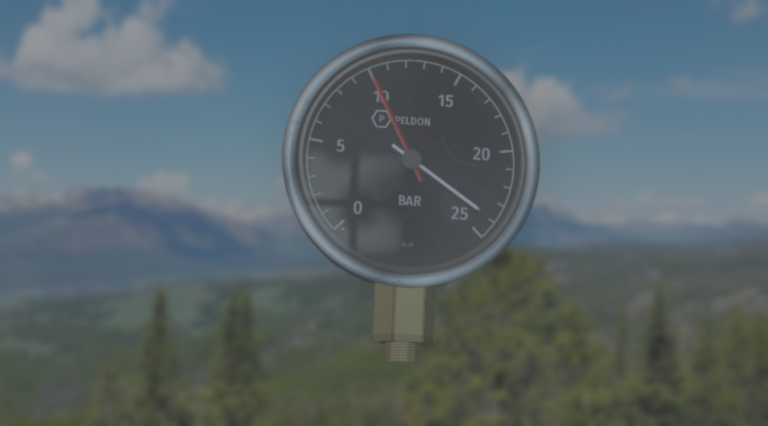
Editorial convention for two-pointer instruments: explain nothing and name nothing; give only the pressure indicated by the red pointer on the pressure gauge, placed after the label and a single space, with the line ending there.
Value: 10 bar
